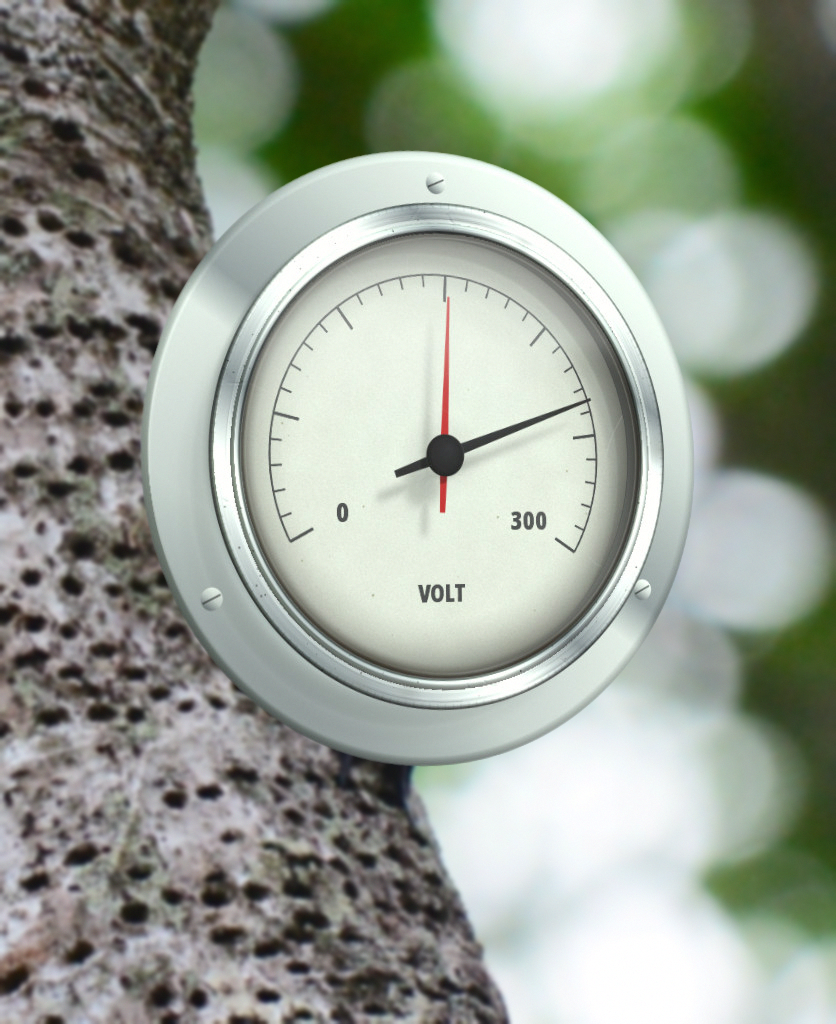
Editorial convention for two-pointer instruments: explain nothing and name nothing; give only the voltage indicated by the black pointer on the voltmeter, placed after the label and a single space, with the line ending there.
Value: 235 V
